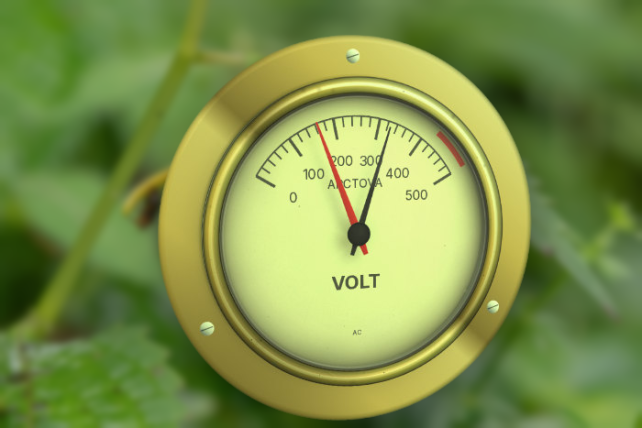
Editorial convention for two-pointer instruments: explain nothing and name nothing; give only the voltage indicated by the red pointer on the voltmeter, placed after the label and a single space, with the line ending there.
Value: 160 V
